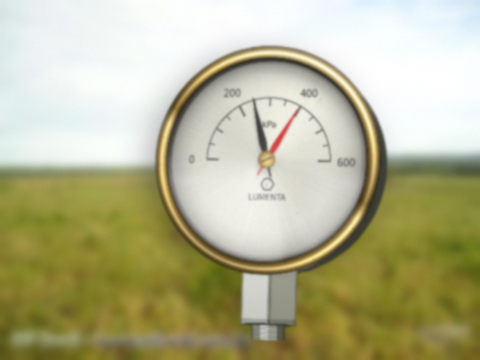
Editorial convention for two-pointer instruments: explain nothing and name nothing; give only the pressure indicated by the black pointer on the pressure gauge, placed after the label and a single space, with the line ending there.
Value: 250 kPa
